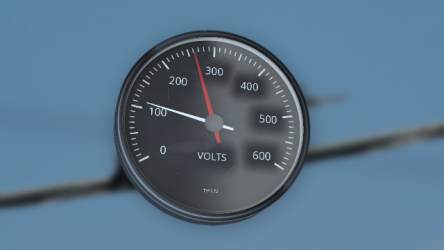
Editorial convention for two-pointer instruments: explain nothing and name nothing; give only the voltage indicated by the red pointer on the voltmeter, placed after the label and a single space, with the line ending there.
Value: 260 V
